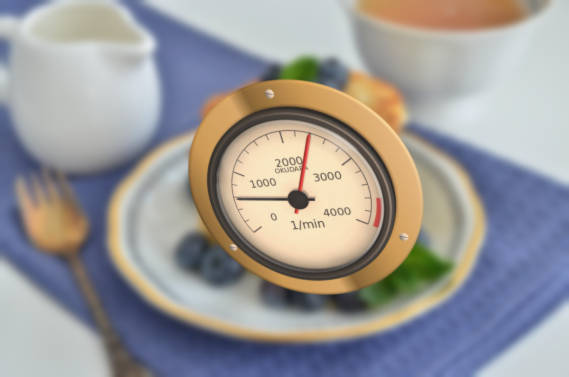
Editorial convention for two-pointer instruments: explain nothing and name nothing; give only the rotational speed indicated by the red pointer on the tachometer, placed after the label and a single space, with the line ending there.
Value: 2400 rpm
